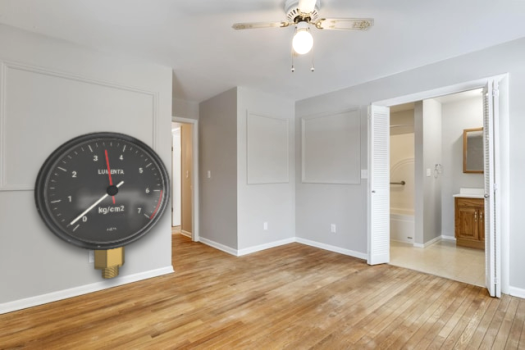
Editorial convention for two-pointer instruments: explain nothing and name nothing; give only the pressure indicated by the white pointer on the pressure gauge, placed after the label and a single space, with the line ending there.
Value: 0.2 kg/cm²
